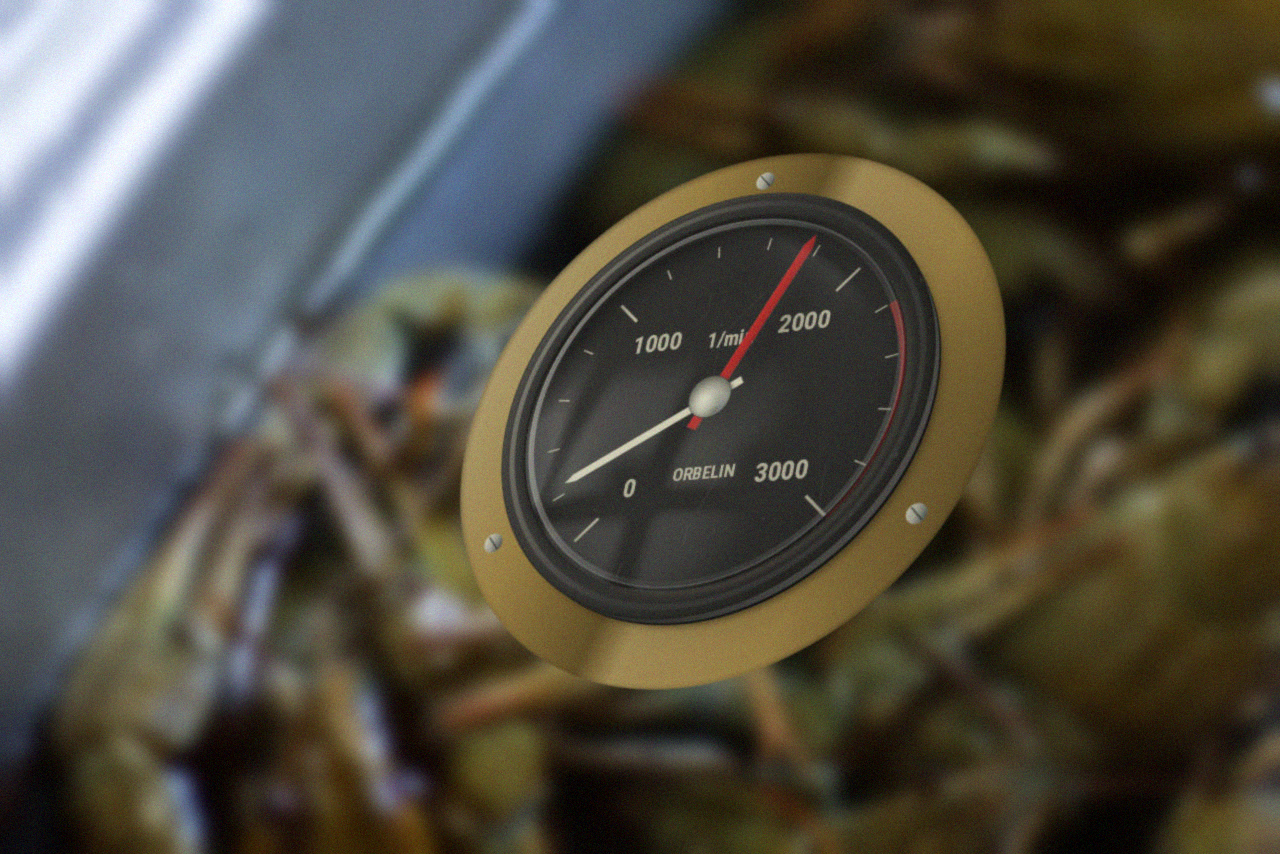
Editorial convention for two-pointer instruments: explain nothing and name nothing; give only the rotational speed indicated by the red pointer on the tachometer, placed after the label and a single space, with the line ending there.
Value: 1800 rpm
